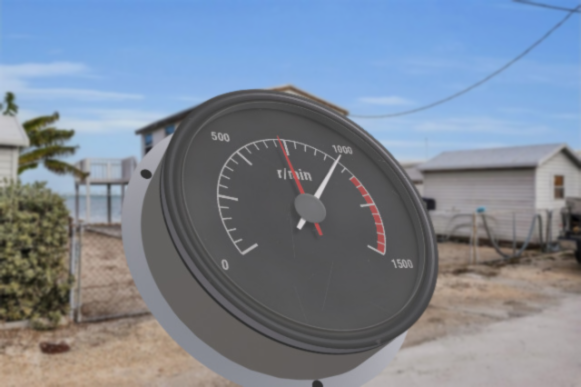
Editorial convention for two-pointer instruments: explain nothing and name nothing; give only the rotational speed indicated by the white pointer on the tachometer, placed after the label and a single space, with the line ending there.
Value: 1000 rpm
